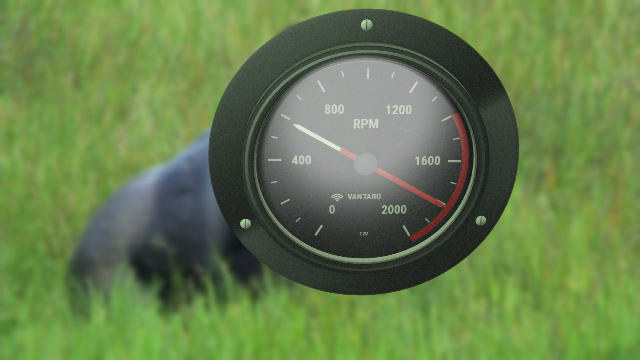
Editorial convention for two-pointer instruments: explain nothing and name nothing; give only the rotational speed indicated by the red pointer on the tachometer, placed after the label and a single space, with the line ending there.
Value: 1800 rpm
